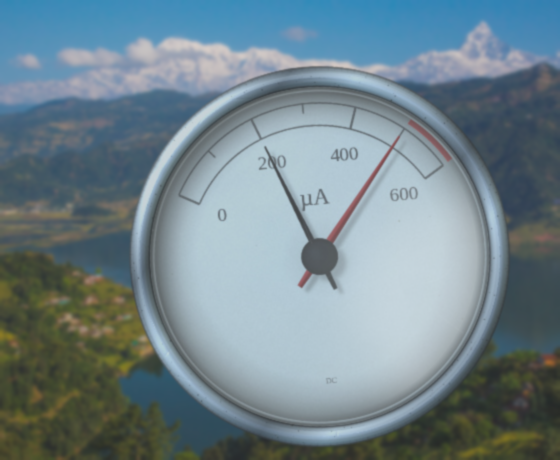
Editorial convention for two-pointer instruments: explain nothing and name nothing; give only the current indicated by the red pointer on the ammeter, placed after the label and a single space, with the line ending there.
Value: 500 µA
